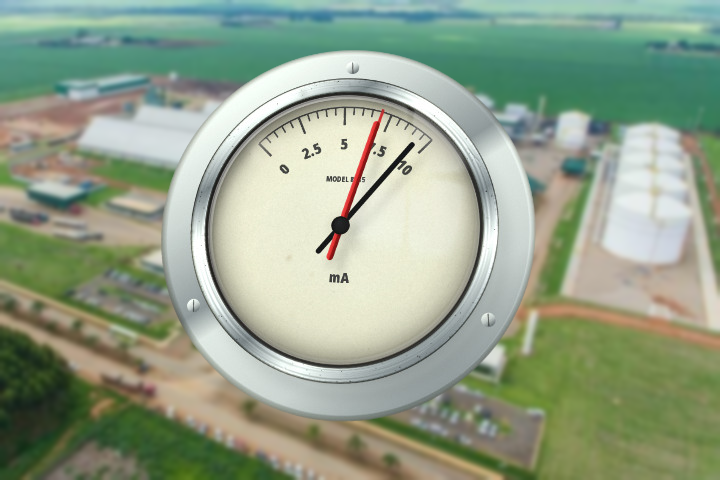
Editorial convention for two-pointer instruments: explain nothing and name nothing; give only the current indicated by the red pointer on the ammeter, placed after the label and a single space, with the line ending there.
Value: 7 mA
